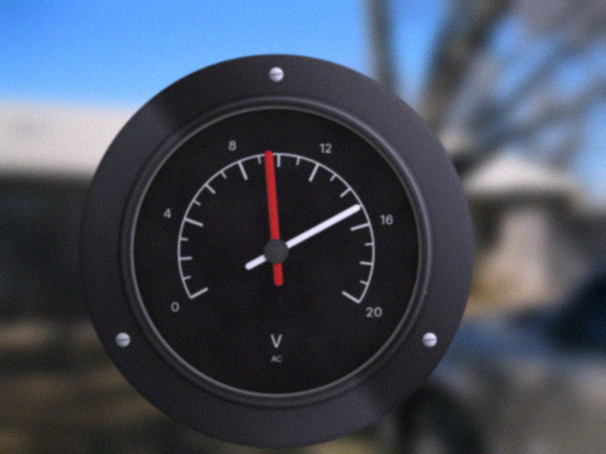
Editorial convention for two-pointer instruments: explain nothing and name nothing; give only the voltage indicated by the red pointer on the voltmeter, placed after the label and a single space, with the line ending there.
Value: 9.5 V
